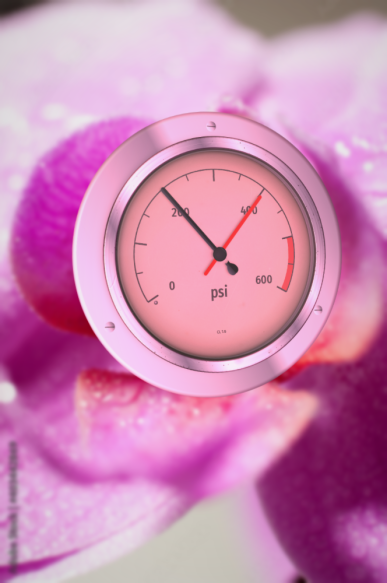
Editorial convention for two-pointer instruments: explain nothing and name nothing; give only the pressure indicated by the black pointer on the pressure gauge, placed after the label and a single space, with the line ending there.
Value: 200 psi
